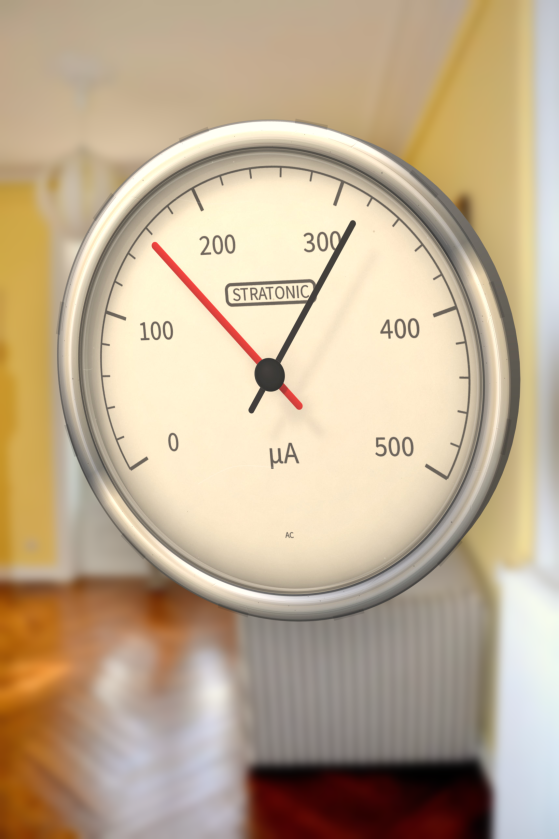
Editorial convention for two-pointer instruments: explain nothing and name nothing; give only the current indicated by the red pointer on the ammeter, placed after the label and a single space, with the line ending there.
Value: 160 µA
